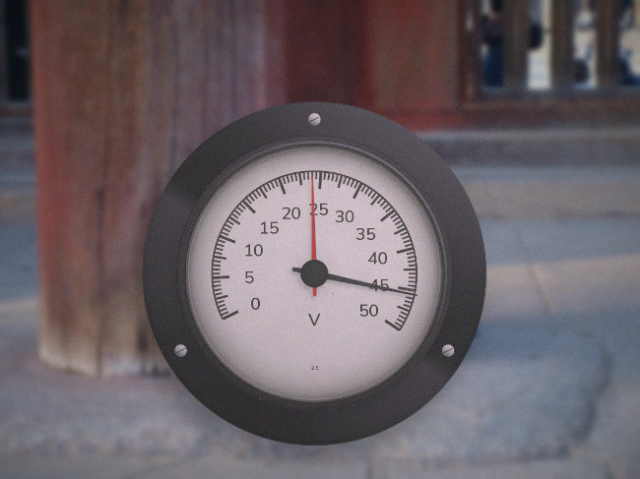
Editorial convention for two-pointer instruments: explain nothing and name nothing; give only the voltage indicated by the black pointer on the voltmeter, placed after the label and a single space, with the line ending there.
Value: 45.5 V
